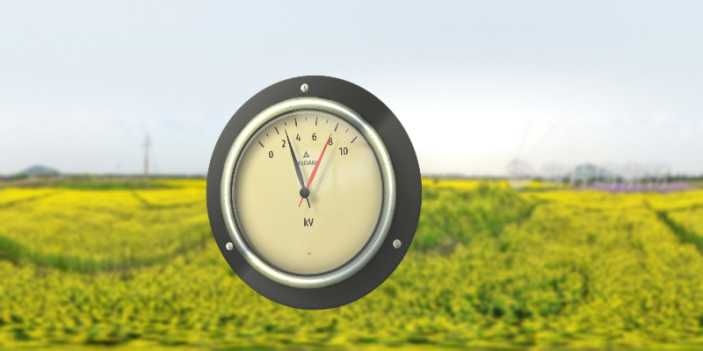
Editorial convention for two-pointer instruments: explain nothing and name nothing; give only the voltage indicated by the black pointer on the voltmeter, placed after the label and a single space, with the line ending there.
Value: 3 kV
